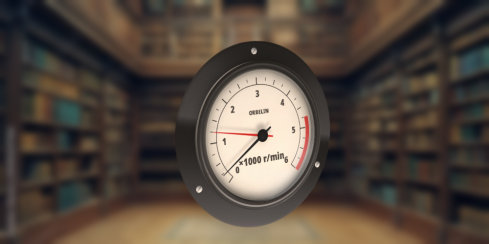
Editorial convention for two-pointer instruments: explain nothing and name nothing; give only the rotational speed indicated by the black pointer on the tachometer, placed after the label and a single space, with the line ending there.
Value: 250 rpm
